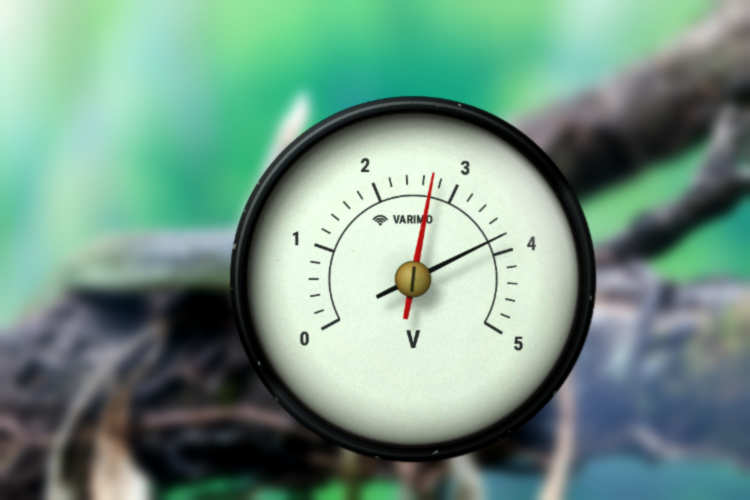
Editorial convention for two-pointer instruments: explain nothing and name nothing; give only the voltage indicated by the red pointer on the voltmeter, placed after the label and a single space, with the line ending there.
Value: 2.7 V
